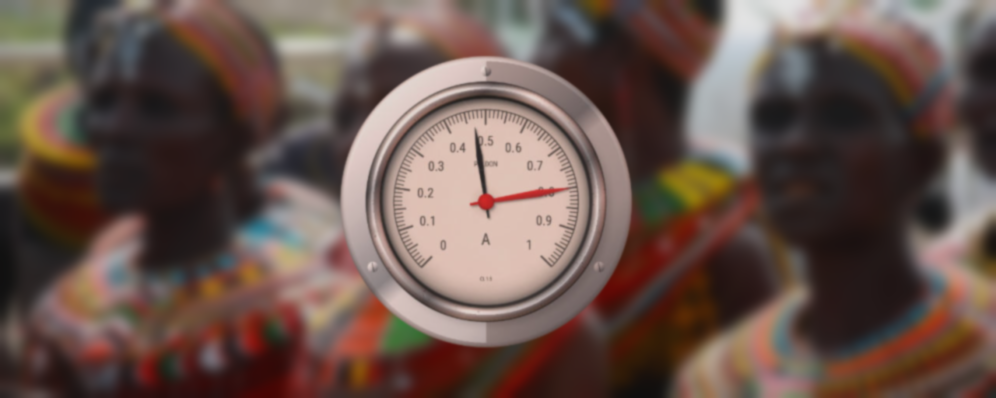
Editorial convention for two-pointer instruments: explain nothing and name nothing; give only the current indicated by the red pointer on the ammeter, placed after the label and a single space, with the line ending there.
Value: 0.8 A
